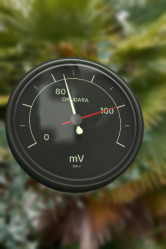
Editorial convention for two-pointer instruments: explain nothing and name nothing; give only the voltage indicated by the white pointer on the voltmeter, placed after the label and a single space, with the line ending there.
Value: 90 mV
